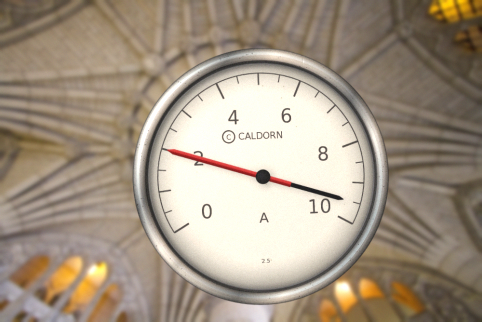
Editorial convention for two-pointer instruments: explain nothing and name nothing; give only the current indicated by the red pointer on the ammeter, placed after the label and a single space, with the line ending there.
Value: 2 A
